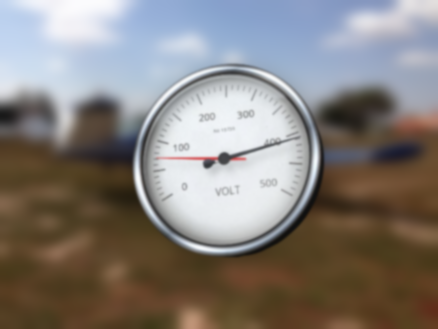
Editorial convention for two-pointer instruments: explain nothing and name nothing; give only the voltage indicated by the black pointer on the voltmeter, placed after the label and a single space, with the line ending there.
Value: 410 V
